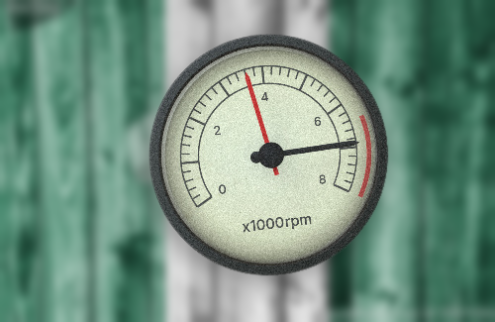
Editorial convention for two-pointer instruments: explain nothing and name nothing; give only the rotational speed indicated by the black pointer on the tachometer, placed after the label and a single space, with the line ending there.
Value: 6900 rpm
